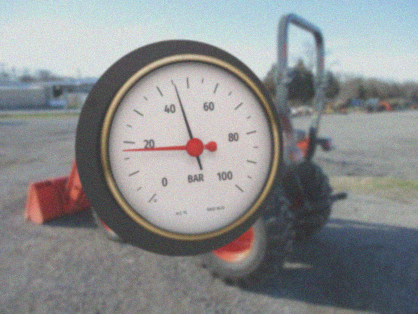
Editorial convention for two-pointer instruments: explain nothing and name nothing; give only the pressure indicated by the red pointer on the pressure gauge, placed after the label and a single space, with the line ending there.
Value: 17.5 bar
